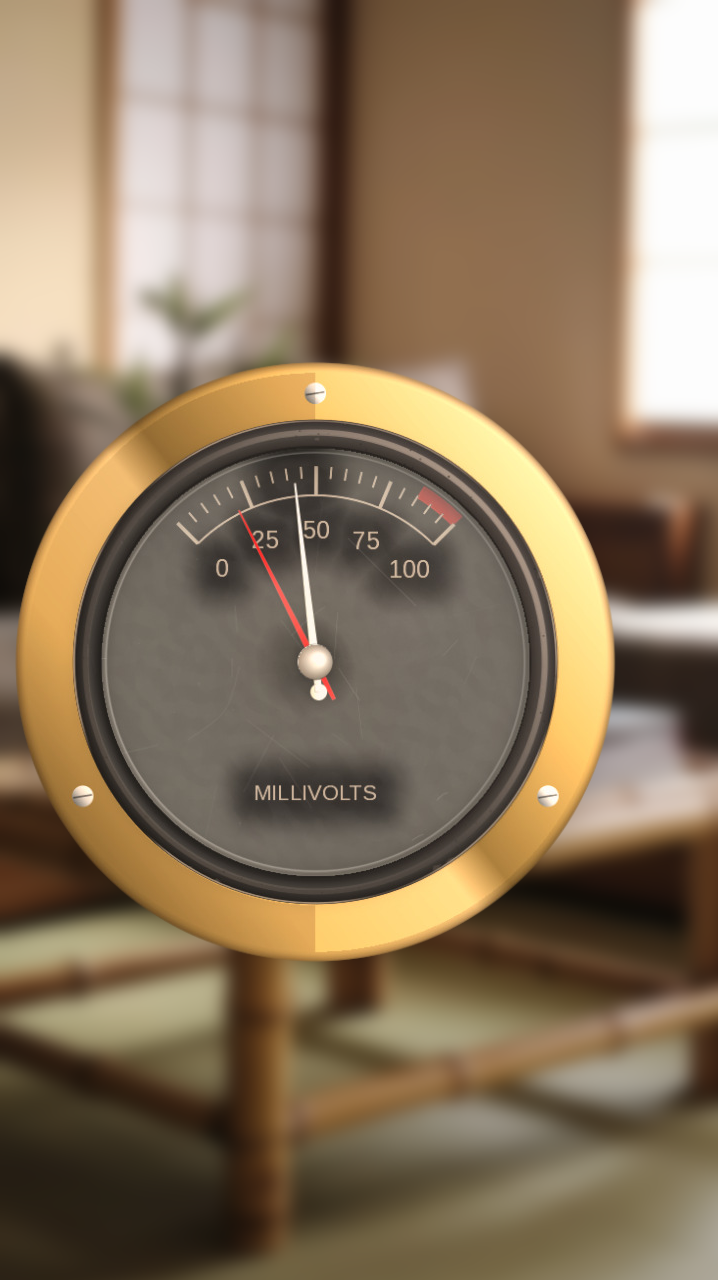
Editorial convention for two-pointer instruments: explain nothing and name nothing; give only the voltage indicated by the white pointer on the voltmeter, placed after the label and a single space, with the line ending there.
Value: 42.5 mV
